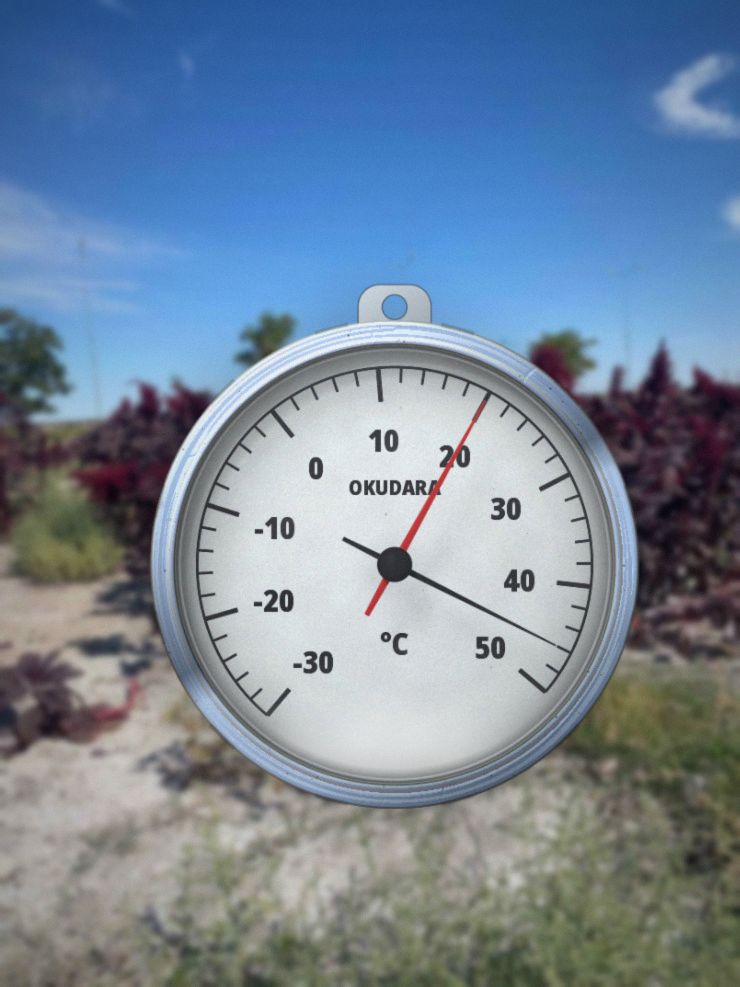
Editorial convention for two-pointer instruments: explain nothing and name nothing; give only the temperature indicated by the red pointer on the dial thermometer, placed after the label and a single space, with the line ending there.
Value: 20 °C
